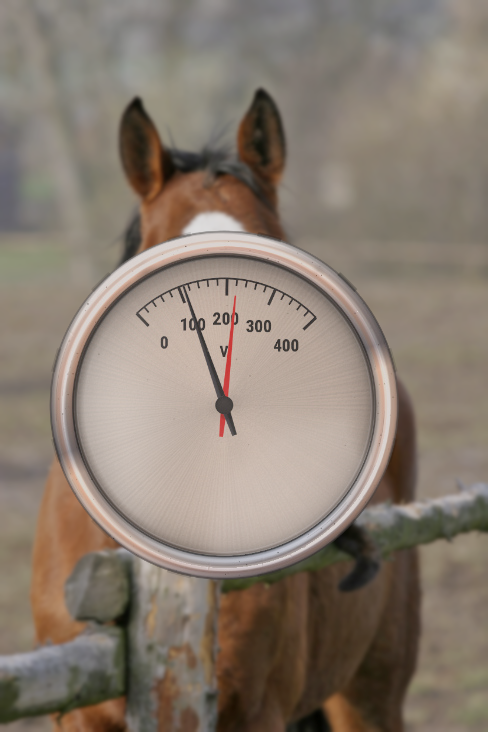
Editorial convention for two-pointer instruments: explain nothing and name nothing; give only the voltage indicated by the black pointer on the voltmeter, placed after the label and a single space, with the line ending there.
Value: 110 V
